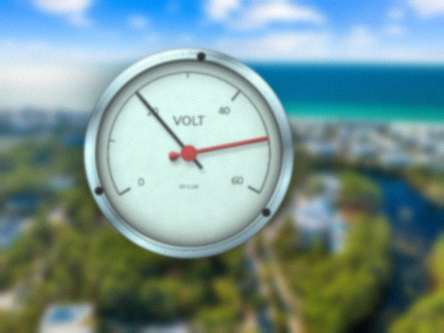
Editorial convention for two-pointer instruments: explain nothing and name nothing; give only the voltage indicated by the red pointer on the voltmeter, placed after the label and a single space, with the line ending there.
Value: 50 V
